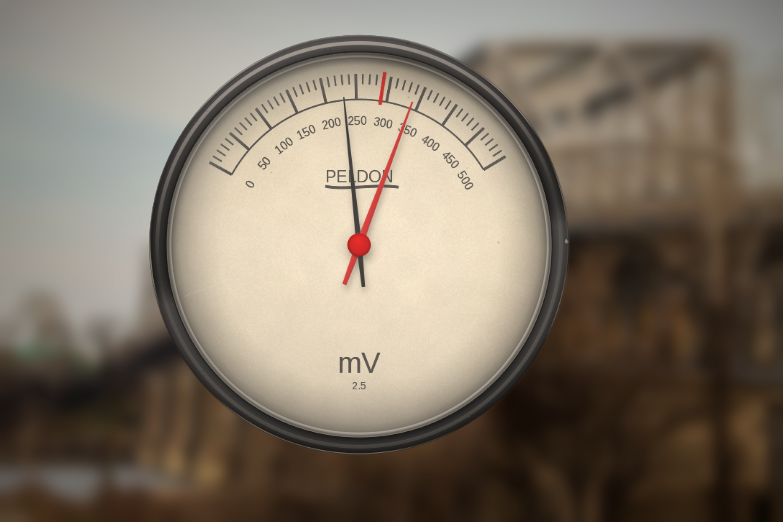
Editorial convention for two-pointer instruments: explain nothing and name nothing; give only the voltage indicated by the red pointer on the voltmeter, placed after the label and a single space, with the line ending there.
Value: 340 mV
